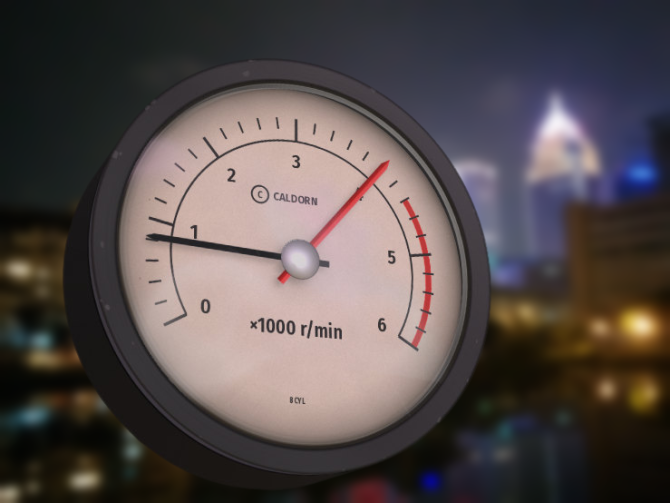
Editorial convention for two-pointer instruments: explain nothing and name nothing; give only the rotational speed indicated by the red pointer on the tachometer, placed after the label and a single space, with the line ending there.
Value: 4000 rpm
